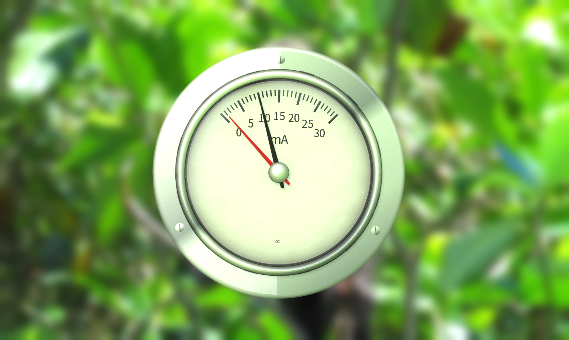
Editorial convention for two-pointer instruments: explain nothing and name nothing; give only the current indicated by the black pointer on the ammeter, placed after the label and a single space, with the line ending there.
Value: 10 mA
